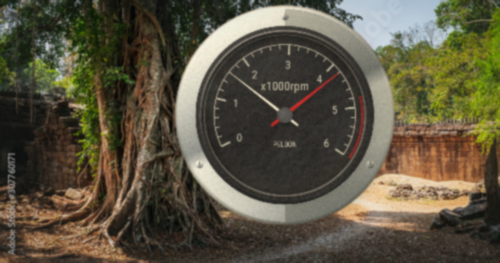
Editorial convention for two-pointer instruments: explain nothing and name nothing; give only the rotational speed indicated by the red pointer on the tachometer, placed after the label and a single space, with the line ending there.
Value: 4200 rpm
